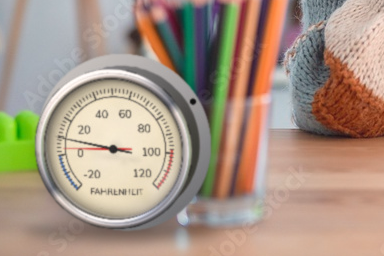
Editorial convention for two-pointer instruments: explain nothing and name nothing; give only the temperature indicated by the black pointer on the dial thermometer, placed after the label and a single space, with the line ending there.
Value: 10 °F
